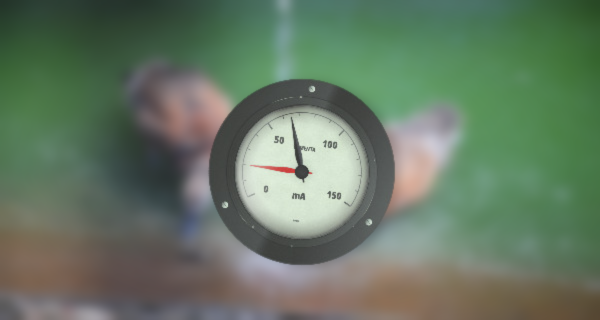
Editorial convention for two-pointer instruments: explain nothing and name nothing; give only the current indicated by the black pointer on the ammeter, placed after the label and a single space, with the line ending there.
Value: 65 mA
